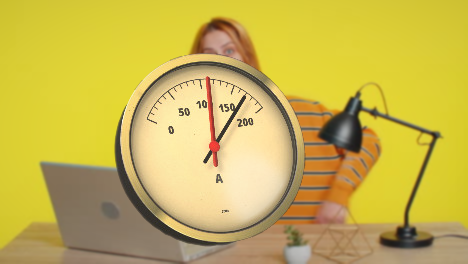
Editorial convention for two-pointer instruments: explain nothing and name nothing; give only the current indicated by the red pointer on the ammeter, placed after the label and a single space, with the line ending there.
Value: 110 A
